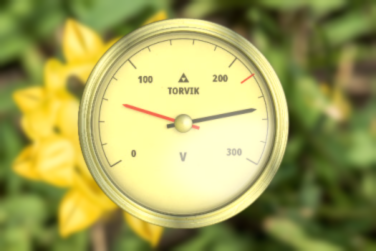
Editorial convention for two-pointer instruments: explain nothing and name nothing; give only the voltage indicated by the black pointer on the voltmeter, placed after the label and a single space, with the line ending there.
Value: 250 V
